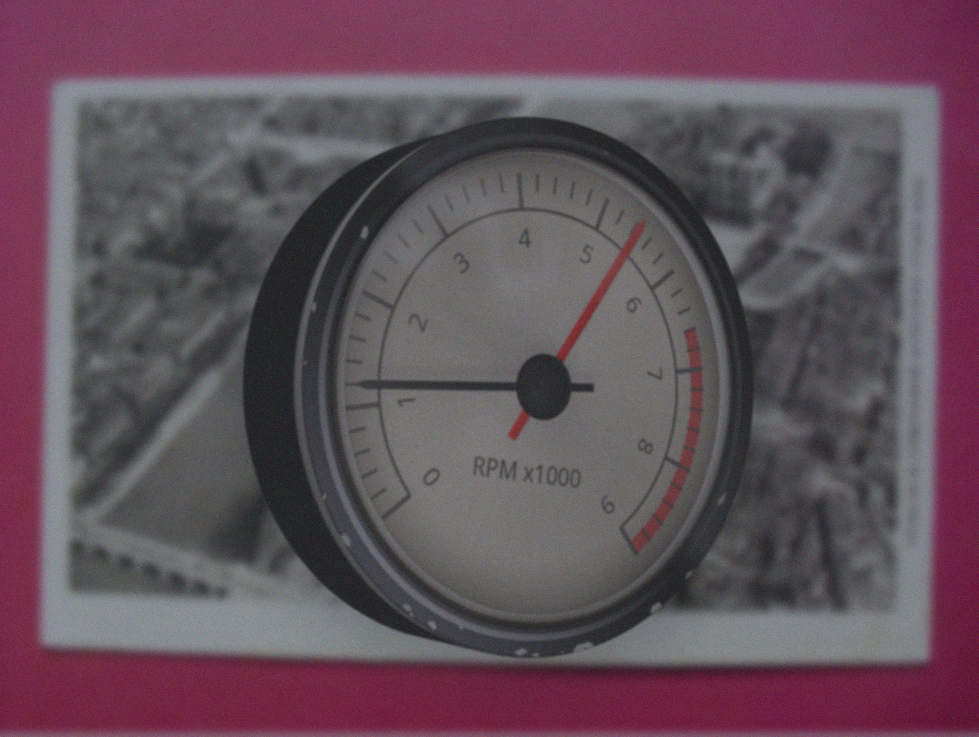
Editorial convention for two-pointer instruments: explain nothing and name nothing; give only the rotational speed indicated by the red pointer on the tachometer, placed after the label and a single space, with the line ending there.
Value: 5400 rpm
